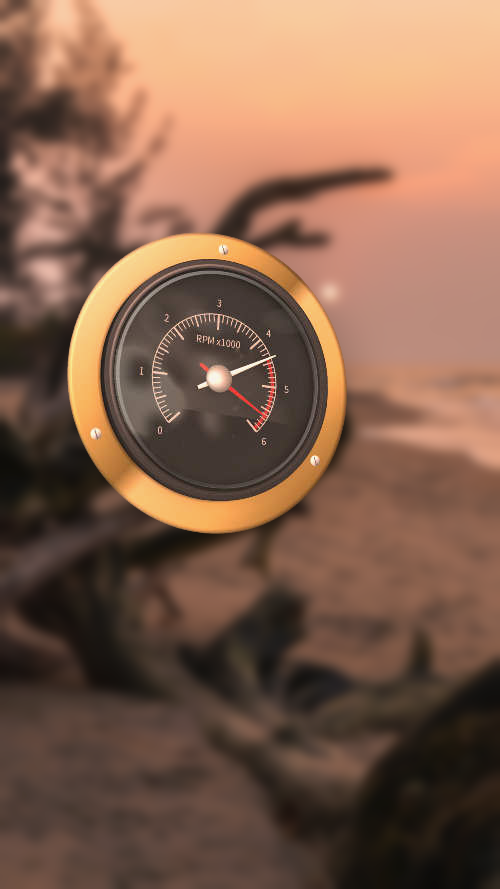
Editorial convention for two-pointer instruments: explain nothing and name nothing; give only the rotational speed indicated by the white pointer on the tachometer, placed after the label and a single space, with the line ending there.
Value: 4400 rpm
